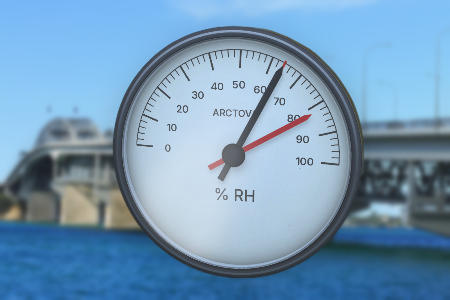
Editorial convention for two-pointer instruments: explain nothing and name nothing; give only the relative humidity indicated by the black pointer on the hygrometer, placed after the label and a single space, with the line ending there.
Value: 64 %
